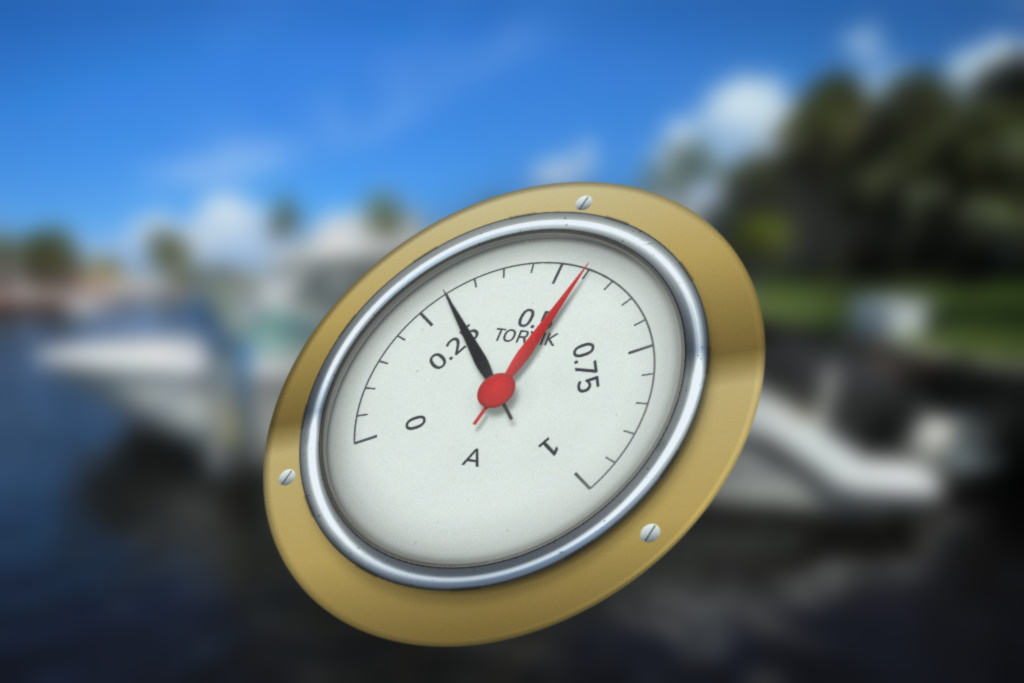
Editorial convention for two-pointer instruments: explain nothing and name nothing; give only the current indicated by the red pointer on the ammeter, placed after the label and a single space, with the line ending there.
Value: 0.55 A
